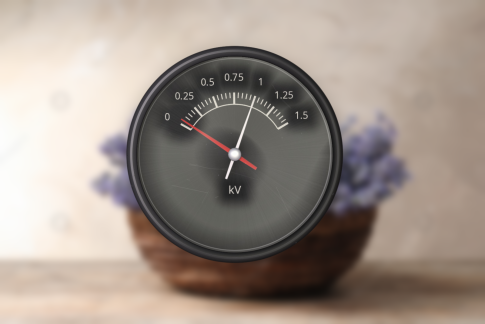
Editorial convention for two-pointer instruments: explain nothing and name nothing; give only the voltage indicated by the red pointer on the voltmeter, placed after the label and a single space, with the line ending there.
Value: 0.05 kV
